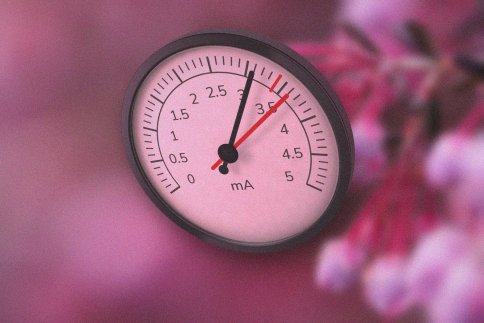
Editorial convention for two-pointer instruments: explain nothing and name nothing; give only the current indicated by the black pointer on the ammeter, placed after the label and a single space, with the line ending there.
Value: 3.1 mA
